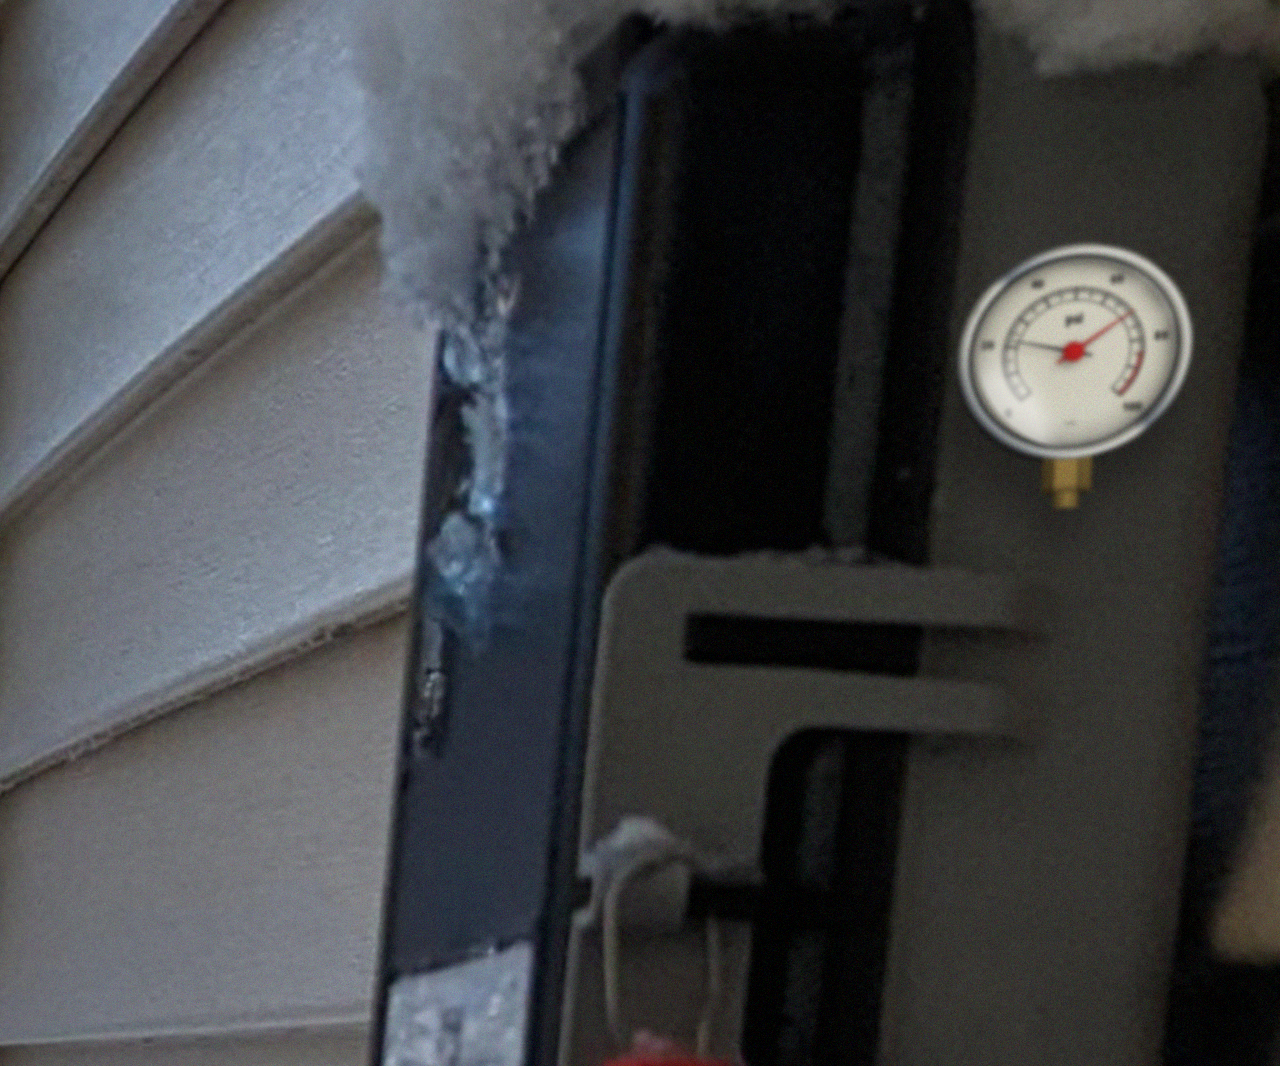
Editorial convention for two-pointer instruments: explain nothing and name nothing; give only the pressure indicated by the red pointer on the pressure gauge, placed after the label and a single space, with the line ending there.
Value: 70 psi
